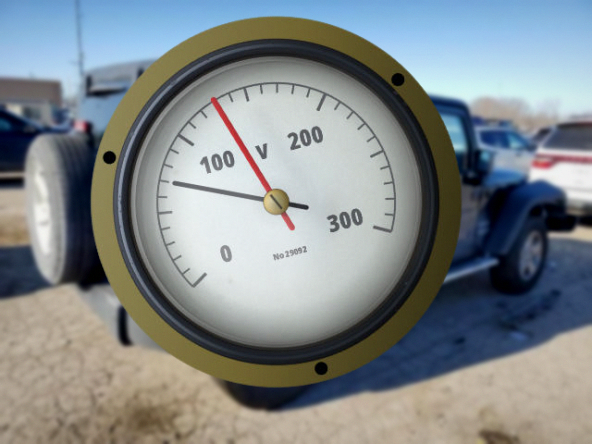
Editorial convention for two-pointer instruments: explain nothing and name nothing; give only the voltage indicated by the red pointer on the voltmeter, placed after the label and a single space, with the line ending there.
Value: 130 V
